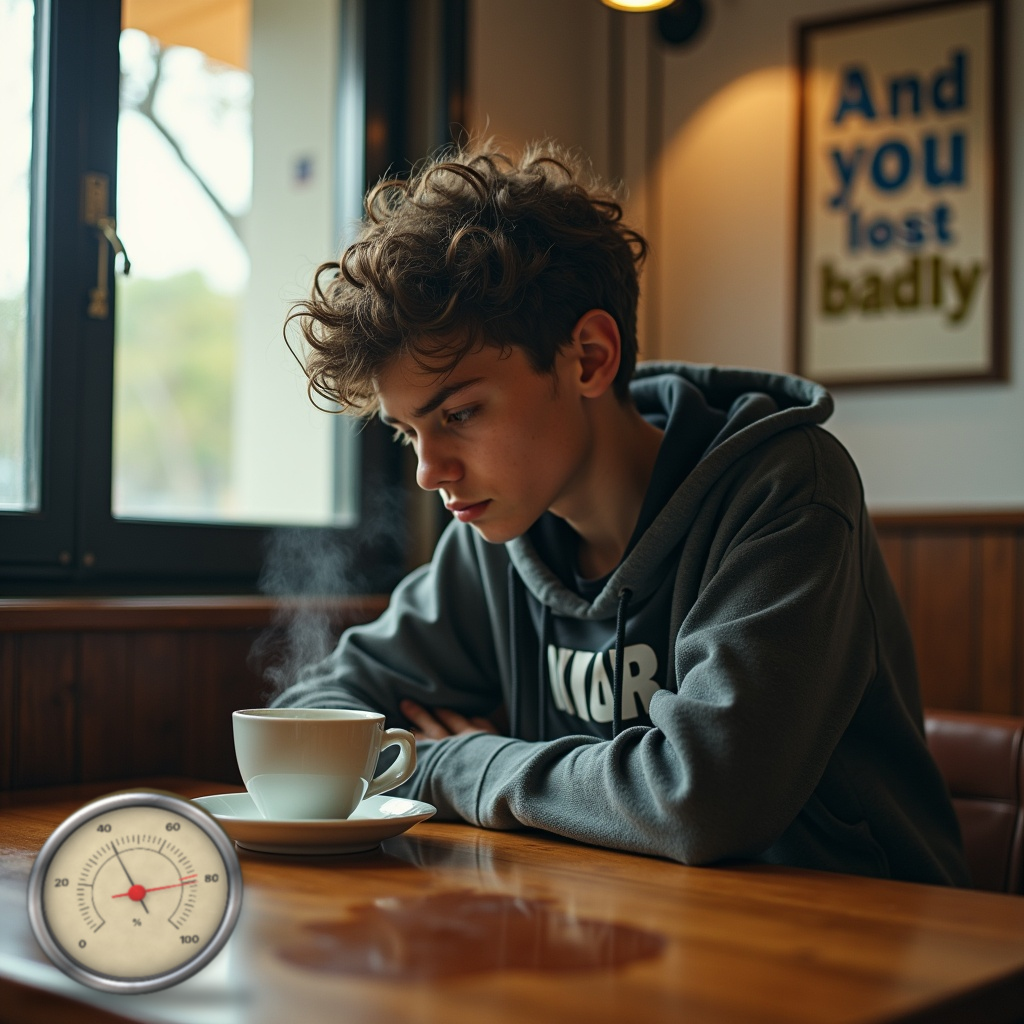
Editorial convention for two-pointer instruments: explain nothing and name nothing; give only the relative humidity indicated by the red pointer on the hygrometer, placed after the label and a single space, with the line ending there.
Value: 80 %
